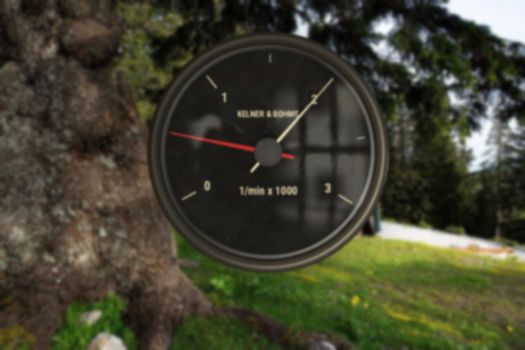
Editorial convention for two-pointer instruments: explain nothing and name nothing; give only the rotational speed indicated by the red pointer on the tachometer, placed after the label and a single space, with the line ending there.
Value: 500 rpm
